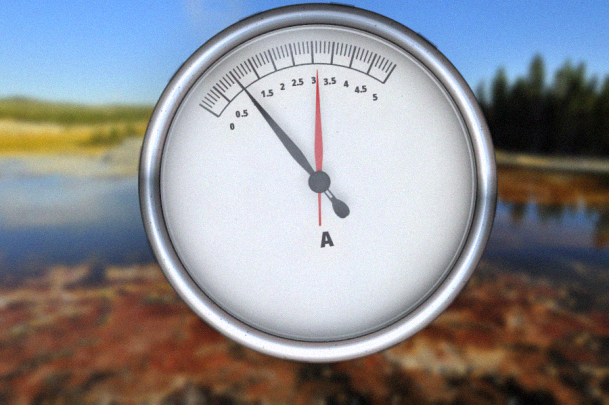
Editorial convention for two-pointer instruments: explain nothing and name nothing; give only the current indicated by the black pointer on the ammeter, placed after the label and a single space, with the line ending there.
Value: 1 A
